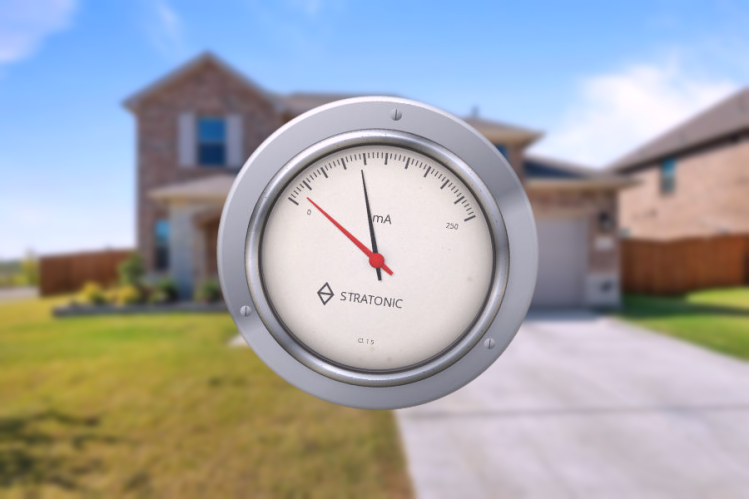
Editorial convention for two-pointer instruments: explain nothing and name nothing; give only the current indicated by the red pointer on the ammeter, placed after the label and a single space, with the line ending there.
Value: 15 mA
